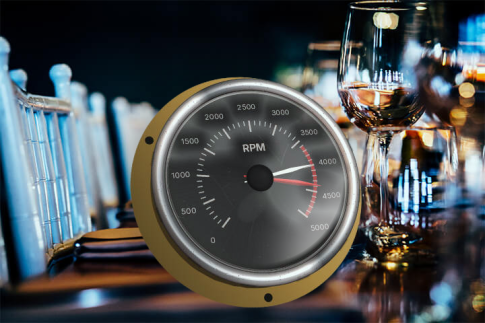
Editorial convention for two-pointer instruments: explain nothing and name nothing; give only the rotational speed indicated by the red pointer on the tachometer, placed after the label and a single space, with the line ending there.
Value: 4400 rpm
